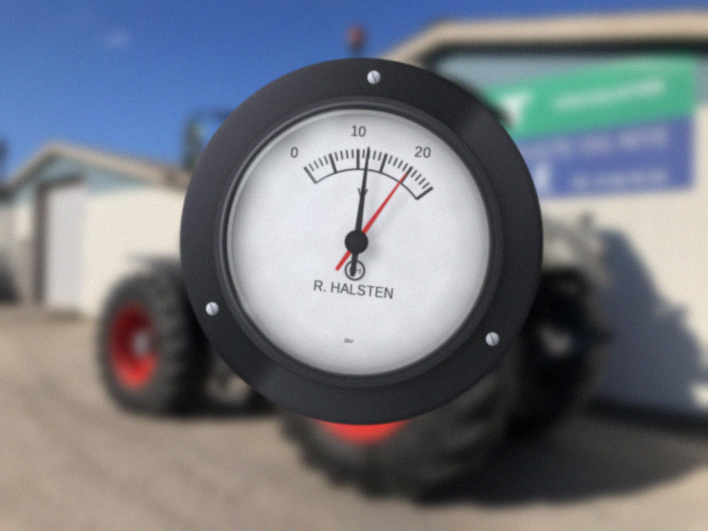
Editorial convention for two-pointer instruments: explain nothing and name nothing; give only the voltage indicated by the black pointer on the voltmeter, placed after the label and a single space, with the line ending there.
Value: 12 V
